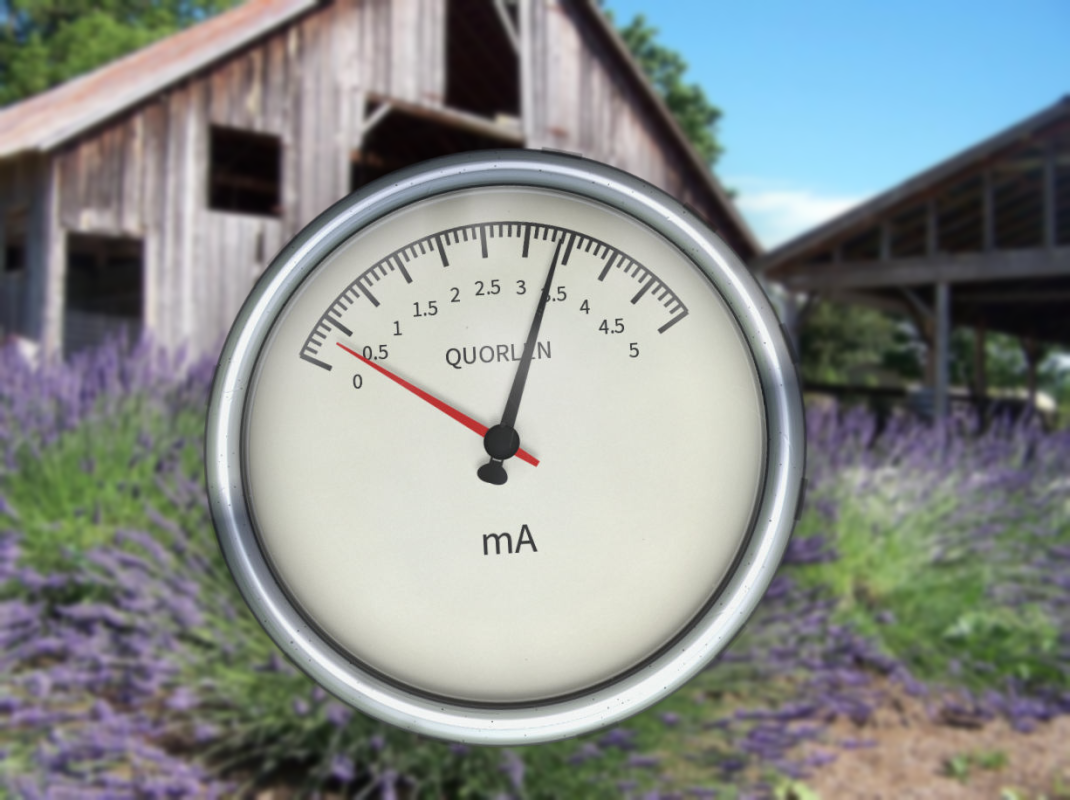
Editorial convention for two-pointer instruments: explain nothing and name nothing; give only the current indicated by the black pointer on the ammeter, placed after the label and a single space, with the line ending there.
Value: 3.4 mA
